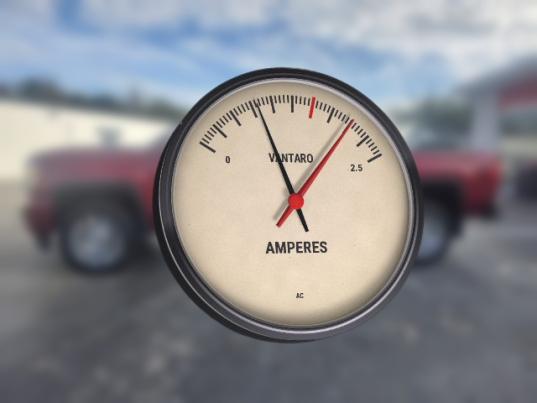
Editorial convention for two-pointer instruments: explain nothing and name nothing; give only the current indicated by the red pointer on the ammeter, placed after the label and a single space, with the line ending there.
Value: 2 A
